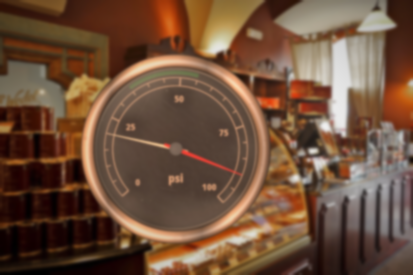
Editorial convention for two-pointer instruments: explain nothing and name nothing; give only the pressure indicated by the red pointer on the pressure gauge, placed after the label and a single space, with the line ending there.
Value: 90 psi
